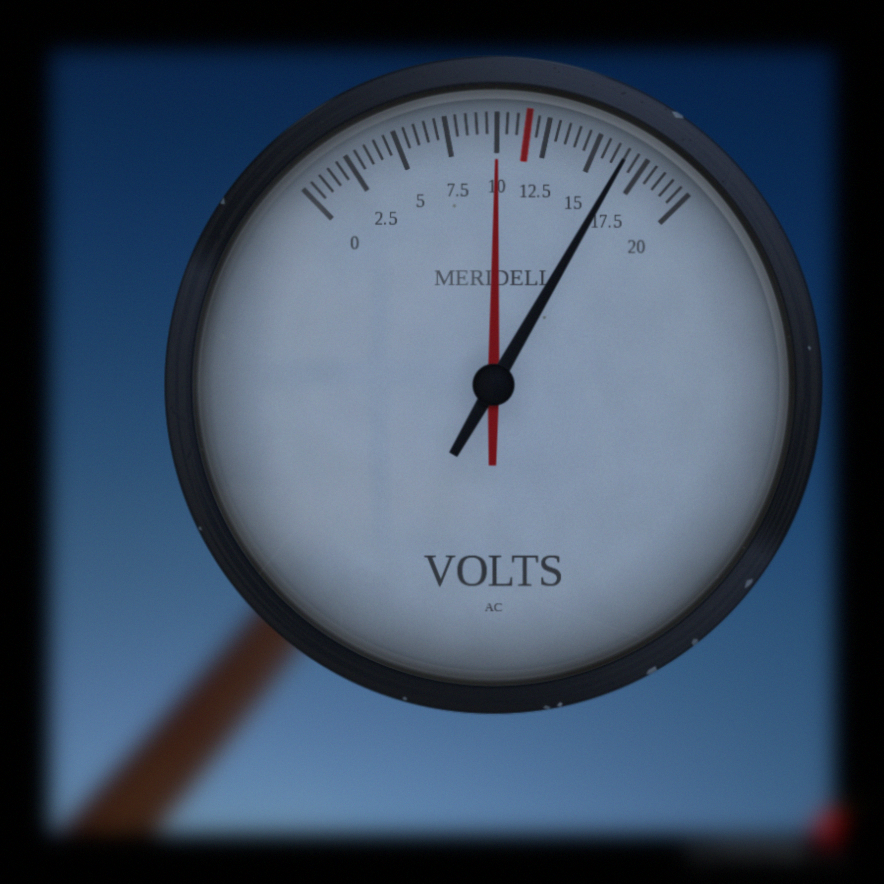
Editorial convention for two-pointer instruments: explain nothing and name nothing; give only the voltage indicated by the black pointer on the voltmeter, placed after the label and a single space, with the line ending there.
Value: 16.5 V
